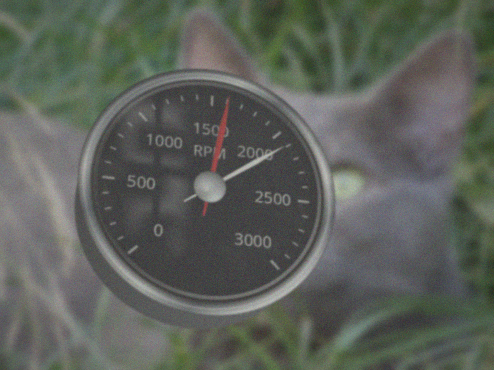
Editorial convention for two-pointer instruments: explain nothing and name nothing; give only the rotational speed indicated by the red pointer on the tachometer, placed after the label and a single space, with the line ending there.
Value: 1600 rpm
